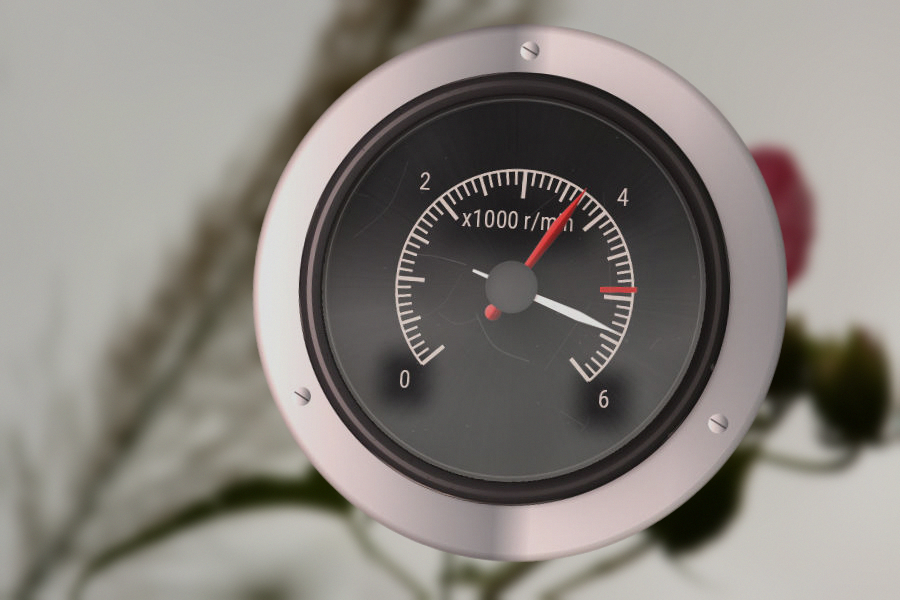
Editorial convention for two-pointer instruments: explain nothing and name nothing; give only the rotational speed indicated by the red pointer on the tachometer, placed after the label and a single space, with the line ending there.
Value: 3700 rpm
